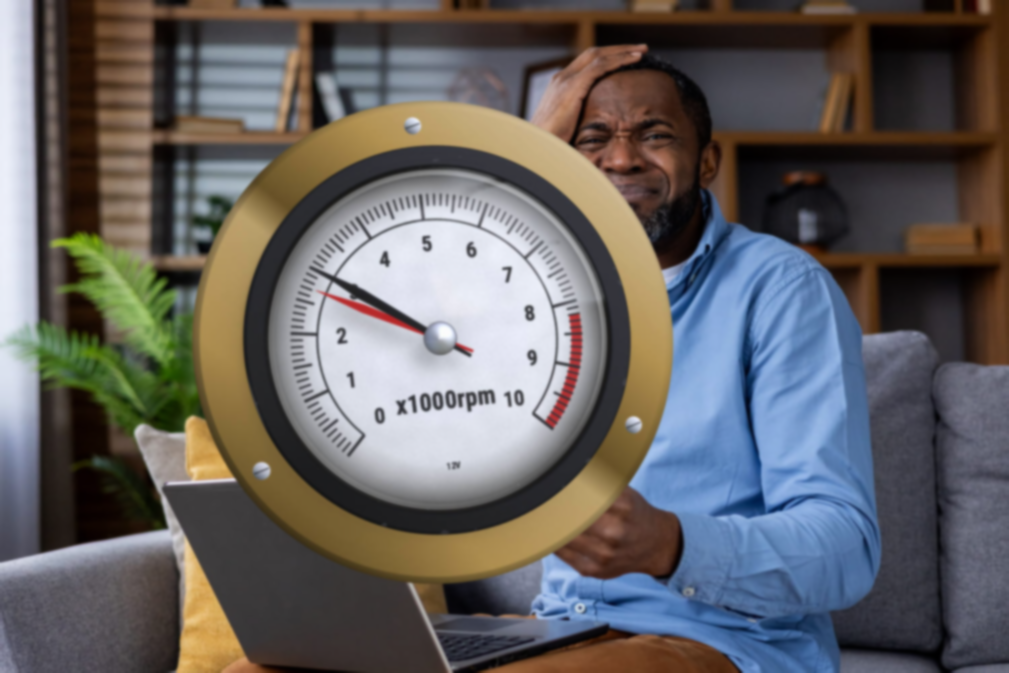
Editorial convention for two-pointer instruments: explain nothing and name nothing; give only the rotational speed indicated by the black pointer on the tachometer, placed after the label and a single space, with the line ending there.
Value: 3000 rpm
